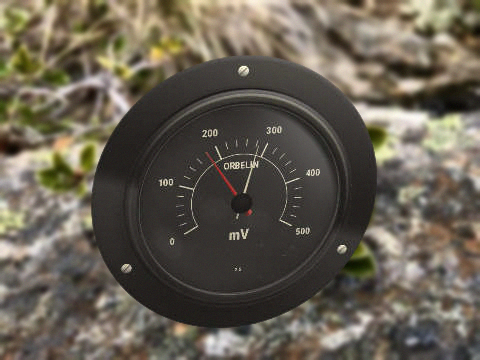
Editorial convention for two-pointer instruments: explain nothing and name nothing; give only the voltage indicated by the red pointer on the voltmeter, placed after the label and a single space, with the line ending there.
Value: 180 mV
